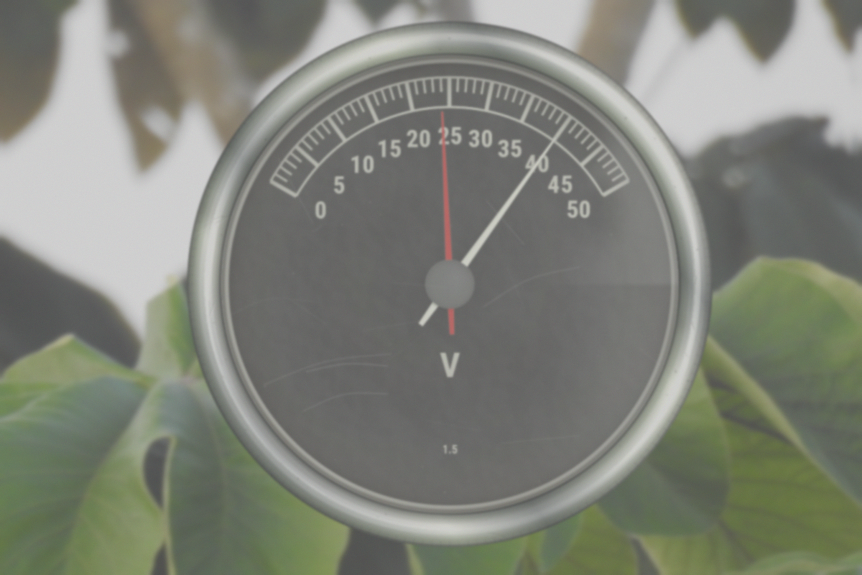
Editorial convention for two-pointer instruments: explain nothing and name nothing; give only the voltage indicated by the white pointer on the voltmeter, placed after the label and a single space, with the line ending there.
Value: 40 V
